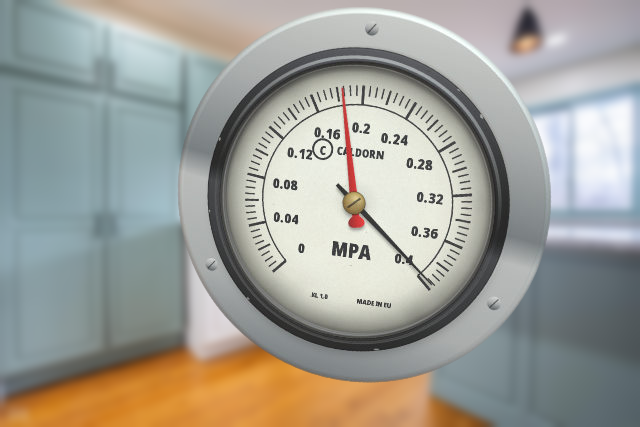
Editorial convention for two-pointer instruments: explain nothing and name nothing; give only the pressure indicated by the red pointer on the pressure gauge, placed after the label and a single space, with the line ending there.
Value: 0.185 MPa
